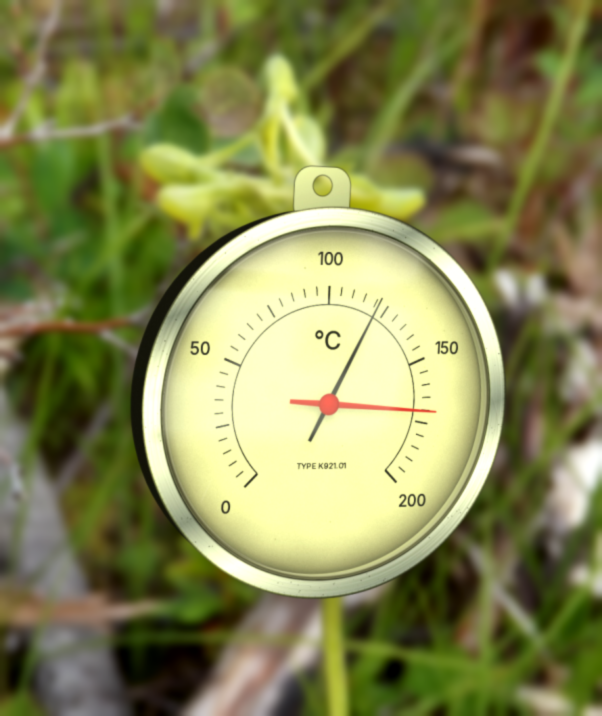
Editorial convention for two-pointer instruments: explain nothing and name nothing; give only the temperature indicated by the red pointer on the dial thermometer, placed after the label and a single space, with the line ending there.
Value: 170 °C
